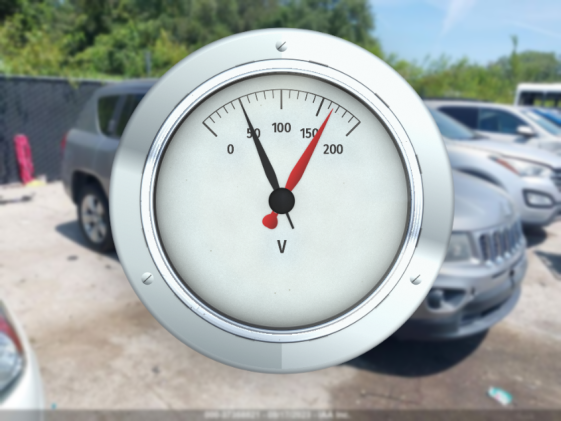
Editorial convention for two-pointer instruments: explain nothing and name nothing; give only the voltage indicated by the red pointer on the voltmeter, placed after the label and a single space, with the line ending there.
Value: 165 V
